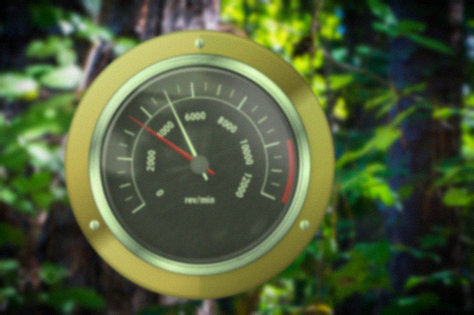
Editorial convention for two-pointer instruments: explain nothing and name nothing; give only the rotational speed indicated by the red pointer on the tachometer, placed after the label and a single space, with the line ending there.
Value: 3500 rpm
